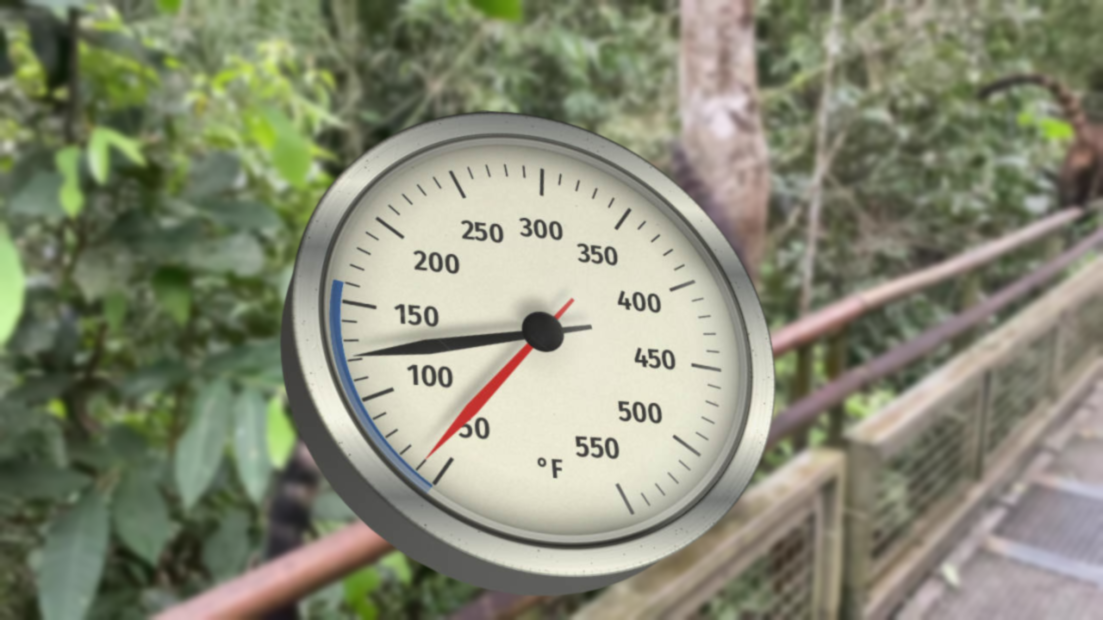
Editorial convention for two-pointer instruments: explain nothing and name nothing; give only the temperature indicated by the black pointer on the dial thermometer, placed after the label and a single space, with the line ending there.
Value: 120 °F
